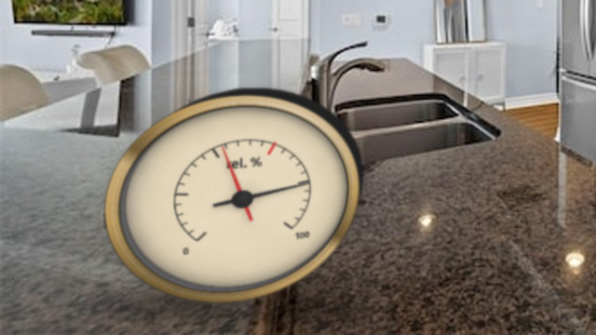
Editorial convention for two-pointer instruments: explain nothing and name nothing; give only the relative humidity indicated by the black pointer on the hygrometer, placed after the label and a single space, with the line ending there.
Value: 80 %
